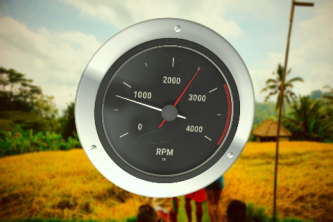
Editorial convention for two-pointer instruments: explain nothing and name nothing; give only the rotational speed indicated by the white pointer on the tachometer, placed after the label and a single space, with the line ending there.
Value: 750 rpm
